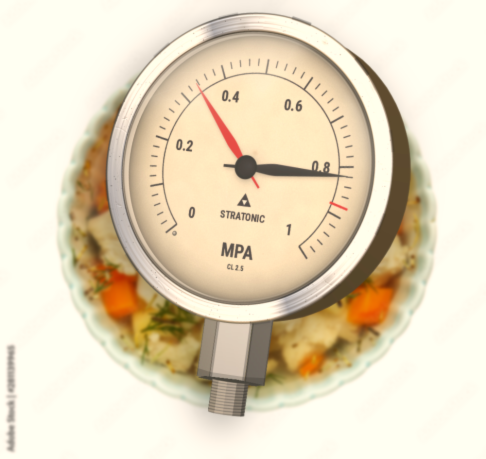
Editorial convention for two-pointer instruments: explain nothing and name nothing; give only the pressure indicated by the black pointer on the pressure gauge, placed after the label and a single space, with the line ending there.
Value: 0.82 MPa
